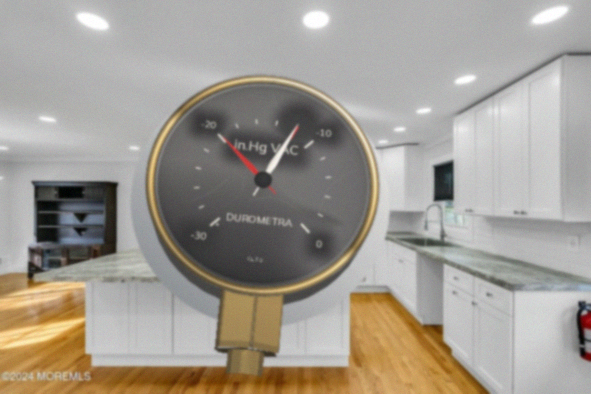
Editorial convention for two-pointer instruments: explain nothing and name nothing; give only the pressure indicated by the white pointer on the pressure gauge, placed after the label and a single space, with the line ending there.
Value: -12 inHg
